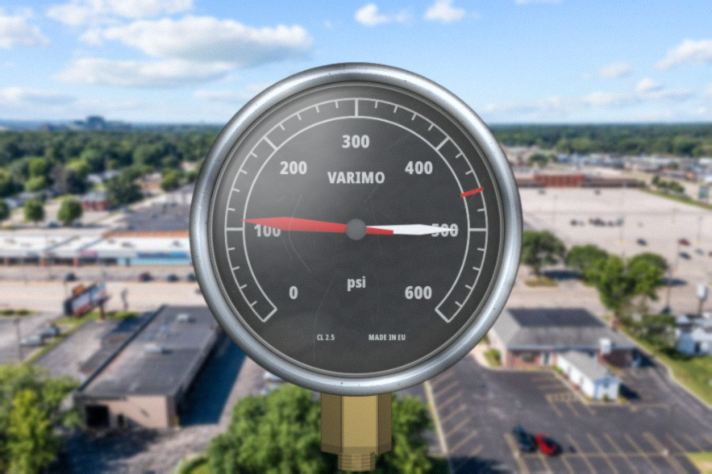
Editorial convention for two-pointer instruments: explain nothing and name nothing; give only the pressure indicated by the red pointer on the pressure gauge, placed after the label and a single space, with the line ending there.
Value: 110 psi
